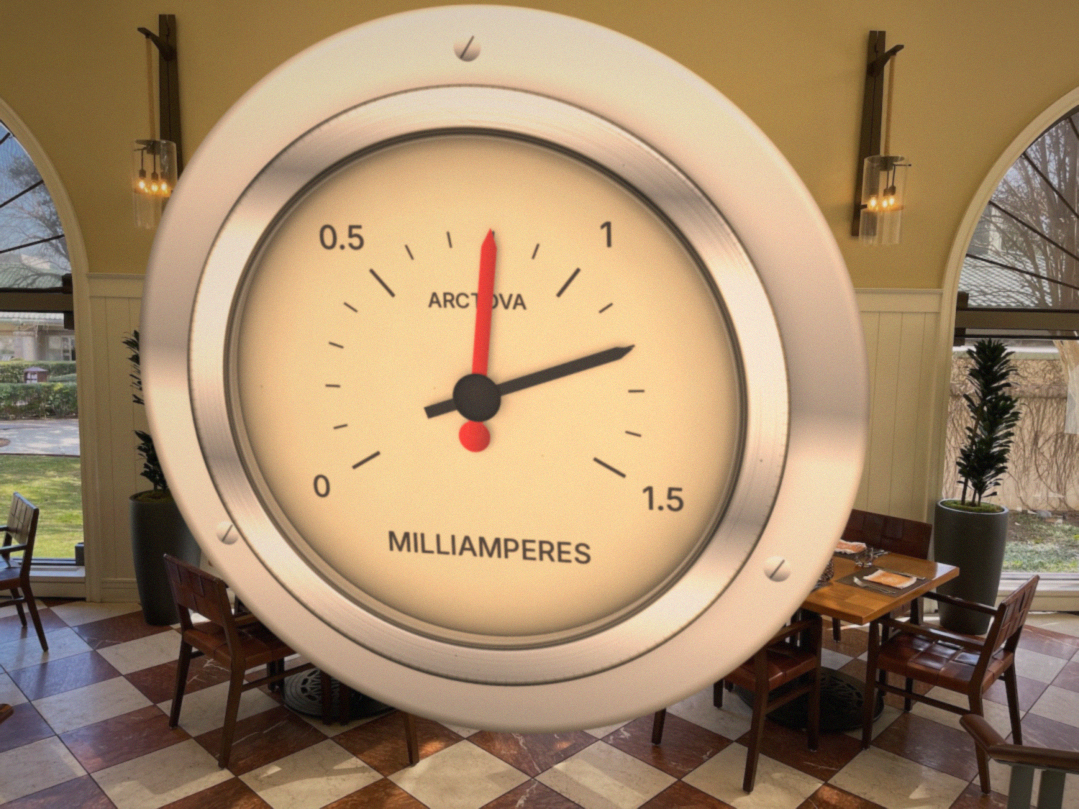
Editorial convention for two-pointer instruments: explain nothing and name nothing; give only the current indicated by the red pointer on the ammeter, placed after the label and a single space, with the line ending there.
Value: 0.8 mA
